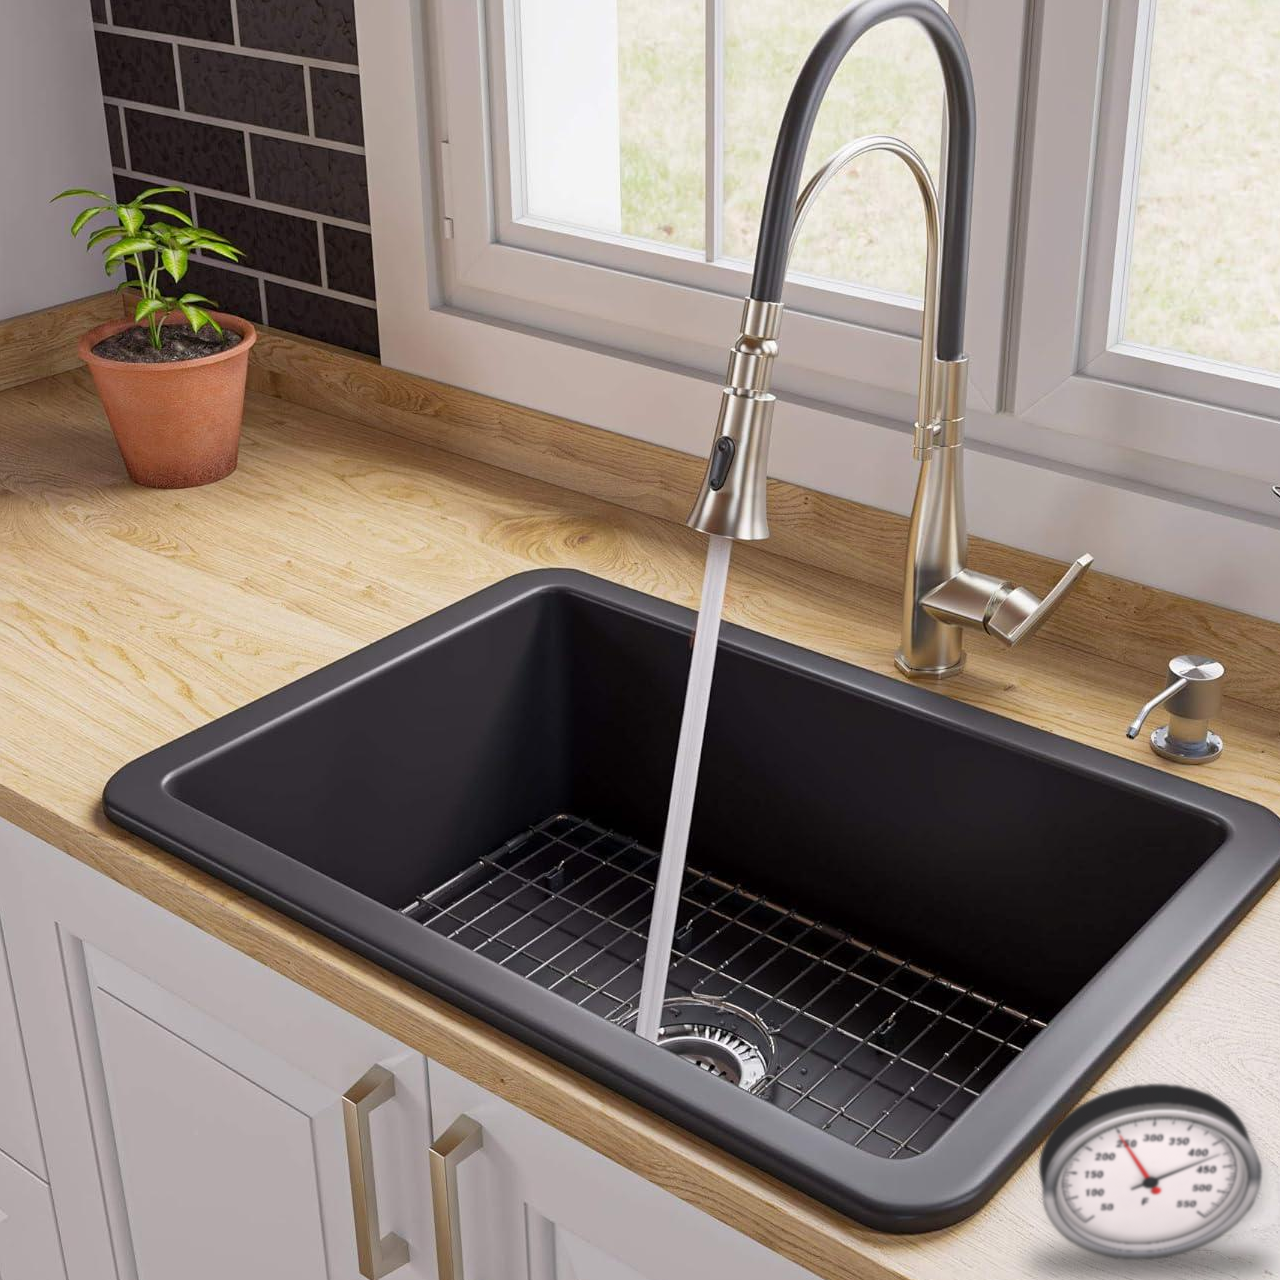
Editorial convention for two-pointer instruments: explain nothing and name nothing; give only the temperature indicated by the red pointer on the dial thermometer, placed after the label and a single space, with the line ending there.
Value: 250 °F
